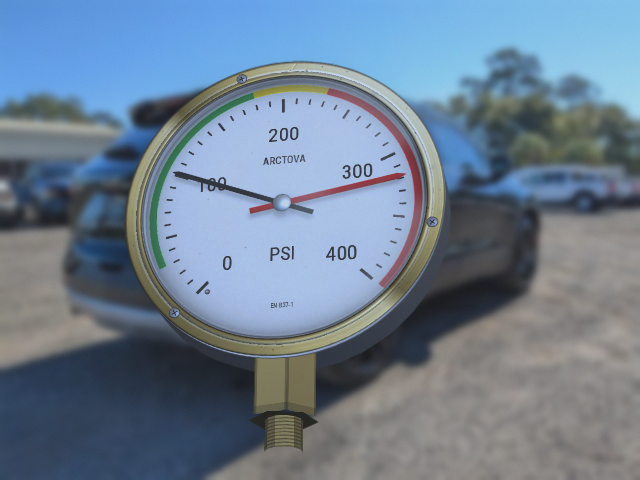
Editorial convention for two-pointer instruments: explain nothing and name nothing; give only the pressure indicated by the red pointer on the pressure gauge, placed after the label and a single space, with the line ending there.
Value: 320 psi
